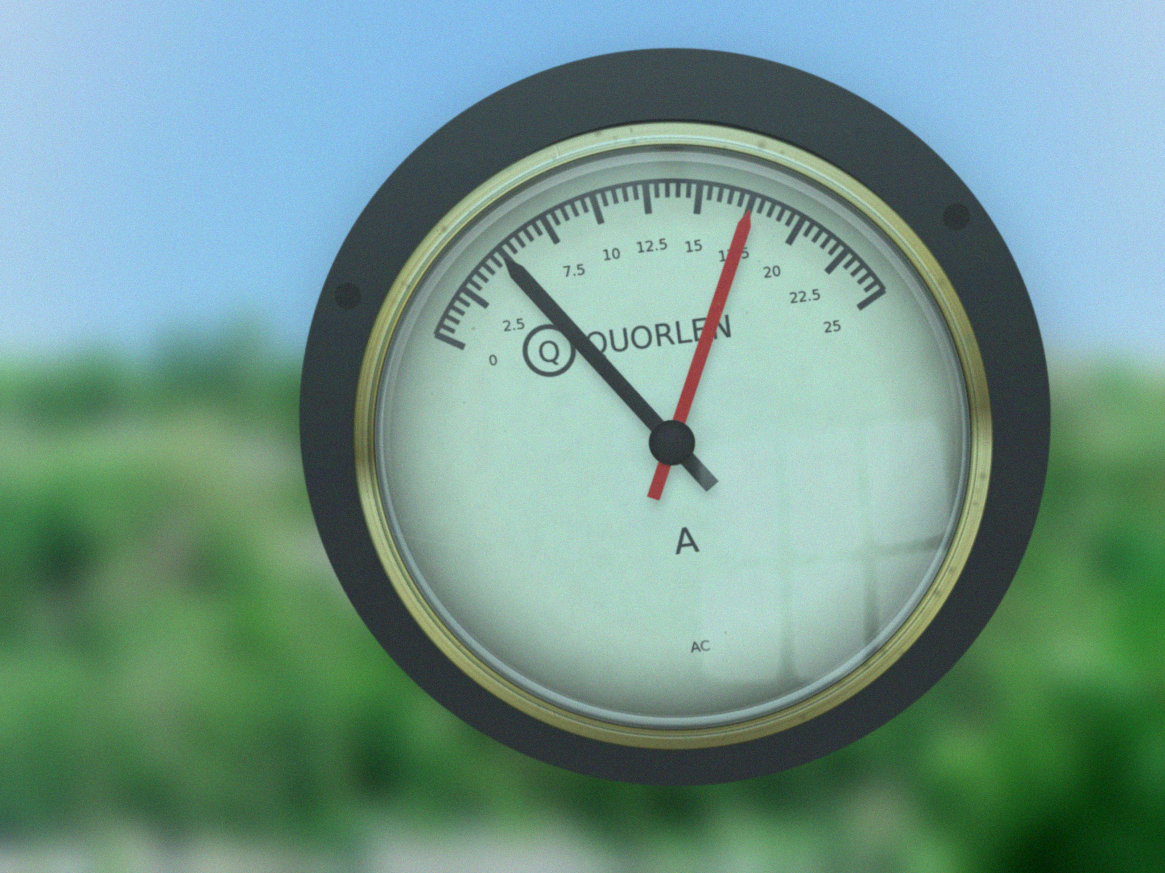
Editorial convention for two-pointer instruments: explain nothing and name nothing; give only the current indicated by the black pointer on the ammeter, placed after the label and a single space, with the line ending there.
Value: 5 A
